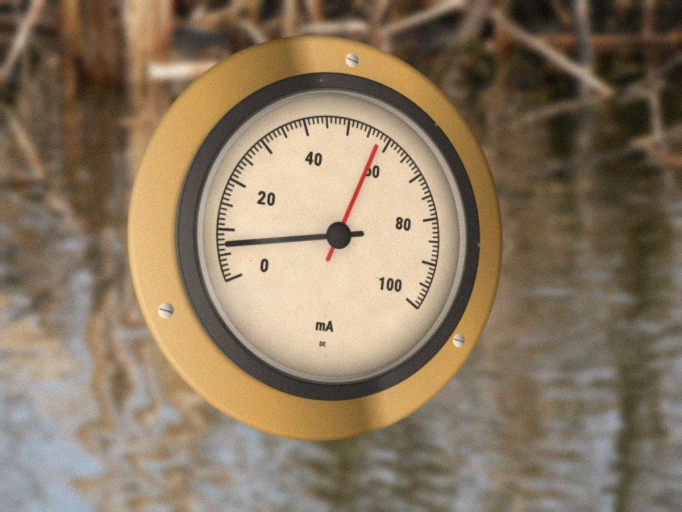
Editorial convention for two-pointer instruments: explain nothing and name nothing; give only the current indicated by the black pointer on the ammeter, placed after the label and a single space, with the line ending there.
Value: 7 mA
